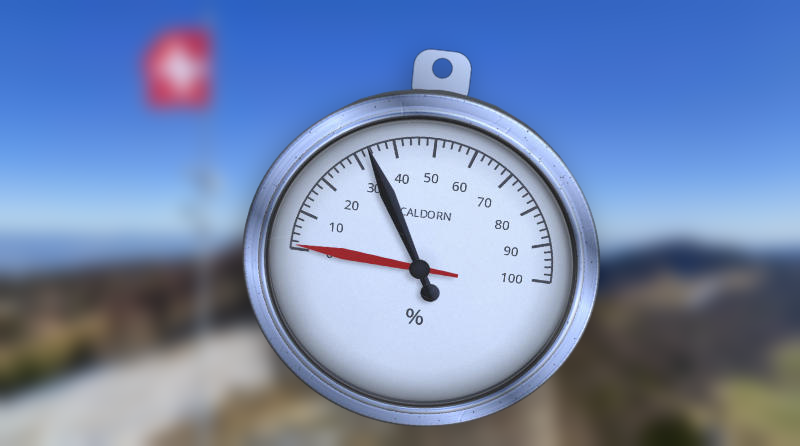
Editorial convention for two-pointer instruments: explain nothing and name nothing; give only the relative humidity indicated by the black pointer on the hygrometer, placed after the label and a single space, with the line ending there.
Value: 34 %
